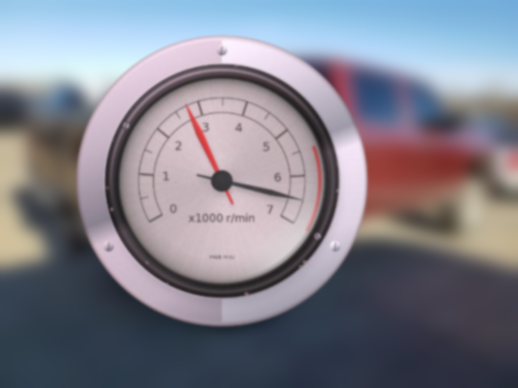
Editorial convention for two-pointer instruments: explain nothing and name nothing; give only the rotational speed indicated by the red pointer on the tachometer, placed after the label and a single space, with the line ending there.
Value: 2750 rpm
